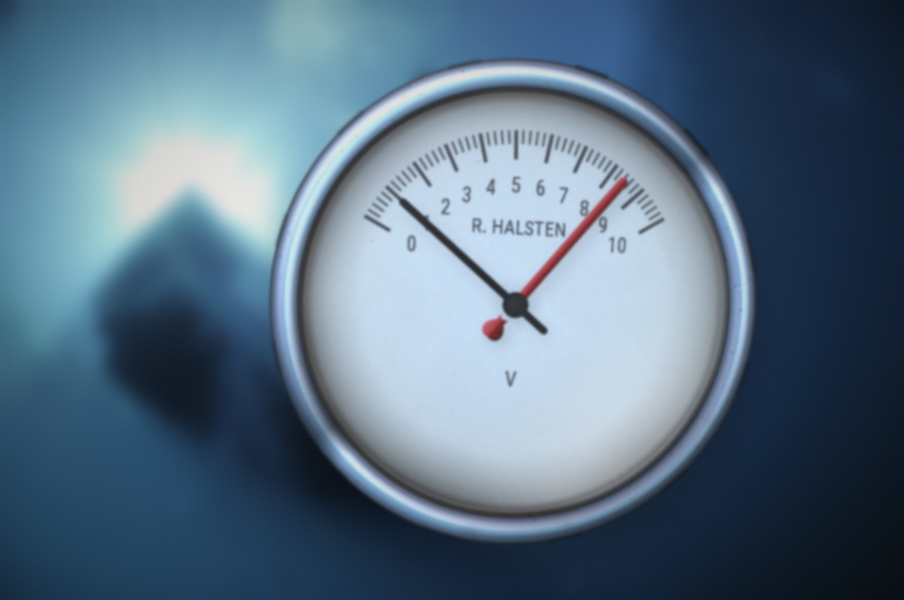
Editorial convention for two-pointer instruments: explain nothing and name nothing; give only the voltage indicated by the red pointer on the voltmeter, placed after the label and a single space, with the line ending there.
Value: 8.4 V
